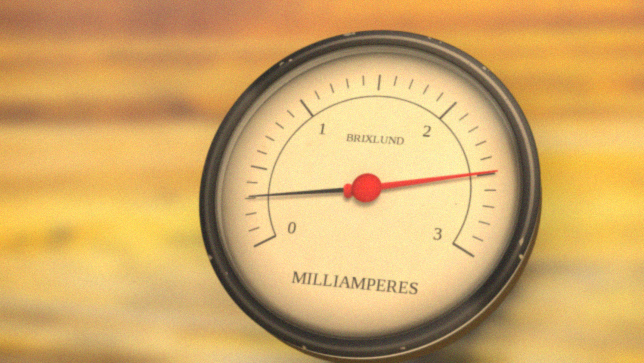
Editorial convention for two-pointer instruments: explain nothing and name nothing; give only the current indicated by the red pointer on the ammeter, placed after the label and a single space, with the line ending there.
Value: 2.5 mA
